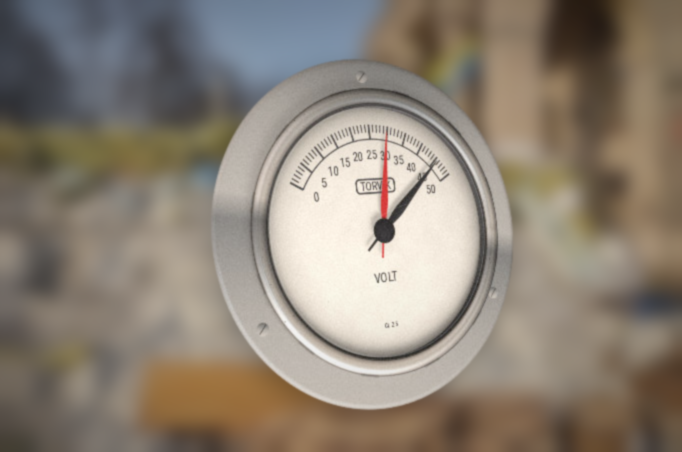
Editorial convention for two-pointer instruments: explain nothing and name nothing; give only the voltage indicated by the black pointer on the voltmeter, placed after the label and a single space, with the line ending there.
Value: 45 V
